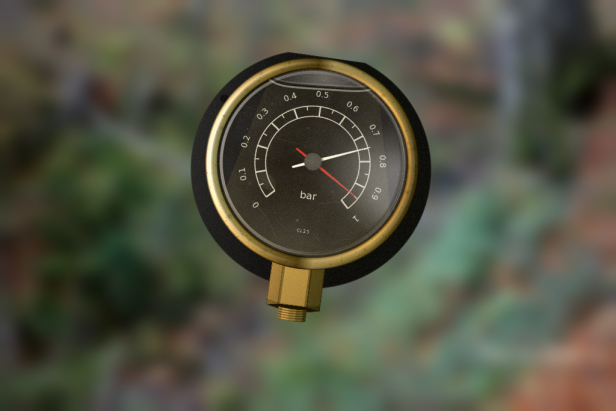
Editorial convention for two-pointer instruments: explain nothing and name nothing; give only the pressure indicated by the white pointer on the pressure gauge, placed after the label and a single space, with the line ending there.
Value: 0.75 bar
